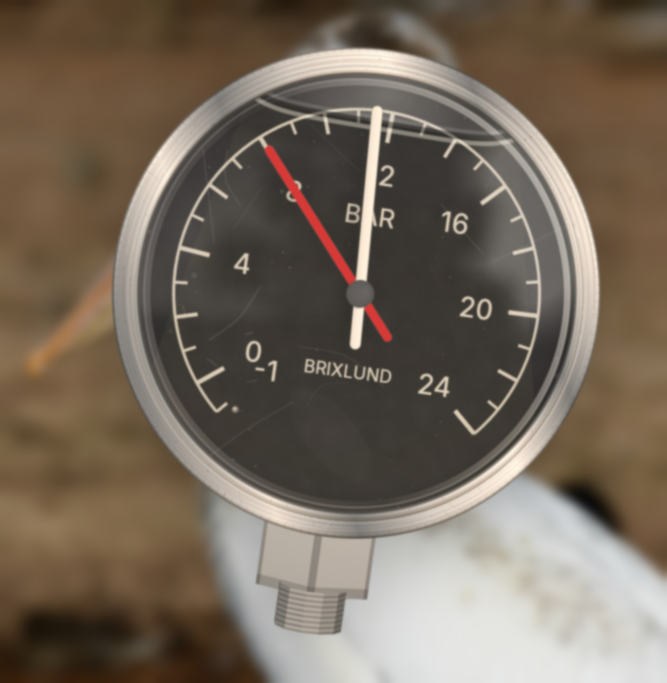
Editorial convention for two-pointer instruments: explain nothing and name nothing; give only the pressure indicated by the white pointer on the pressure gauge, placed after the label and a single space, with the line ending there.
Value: 11.5 bar
